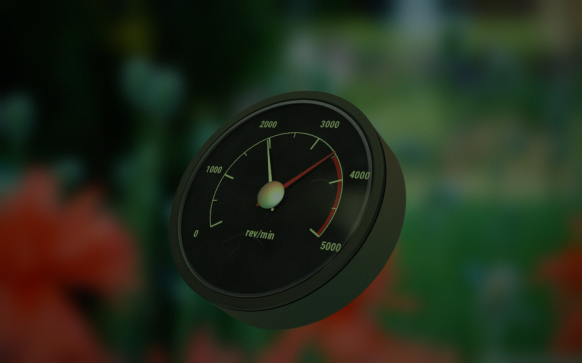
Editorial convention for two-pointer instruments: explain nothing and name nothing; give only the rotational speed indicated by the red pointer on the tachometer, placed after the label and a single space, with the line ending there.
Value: 3500 rpm
